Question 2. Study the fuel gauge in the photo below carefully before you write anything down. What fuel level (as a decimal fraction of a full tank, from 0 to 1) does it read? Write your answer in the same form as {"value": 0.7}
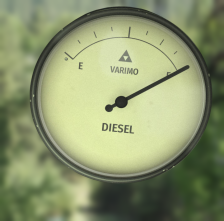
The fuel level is {"value": 1}
